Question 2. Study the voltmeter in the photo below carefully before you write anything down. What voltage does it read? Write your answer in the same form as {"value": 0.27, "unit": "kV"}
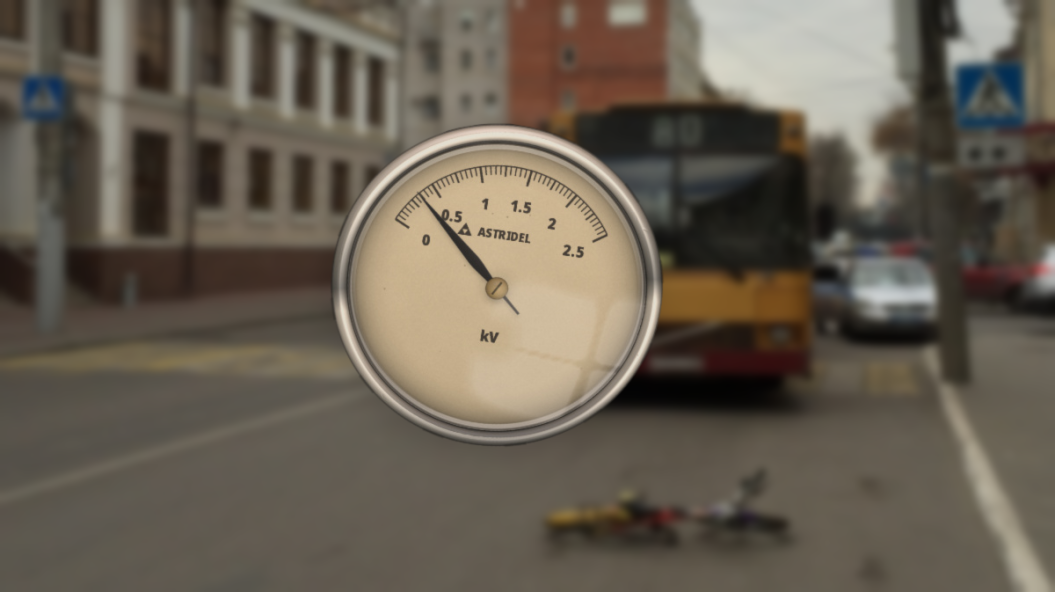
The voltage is {"value": 0.35, "unit": "kV"}
